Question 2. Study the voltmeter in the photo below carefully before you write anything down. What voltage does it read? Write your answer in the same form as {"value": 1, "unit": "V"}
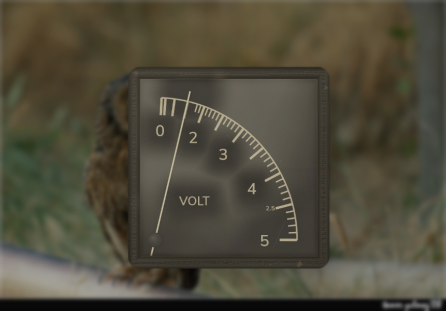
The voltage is {"value": 1.5, "unit": "V"}
